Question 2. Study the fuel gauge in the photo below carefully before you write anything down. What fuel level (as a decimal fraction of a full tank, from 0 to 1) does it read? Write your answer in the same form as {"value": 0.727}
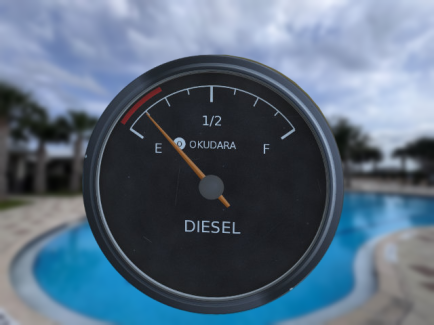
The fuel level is {"value": 0.125}
